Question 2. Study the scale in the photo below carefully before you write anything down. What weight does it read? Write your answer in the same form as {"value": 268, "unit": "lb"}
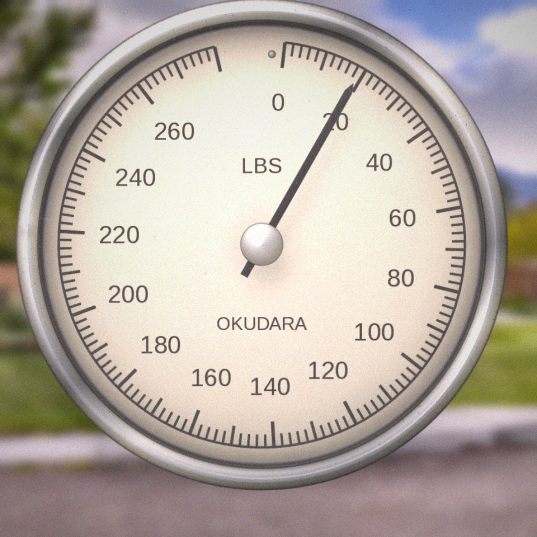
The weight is {"value": 19, "unit": "lb"}
